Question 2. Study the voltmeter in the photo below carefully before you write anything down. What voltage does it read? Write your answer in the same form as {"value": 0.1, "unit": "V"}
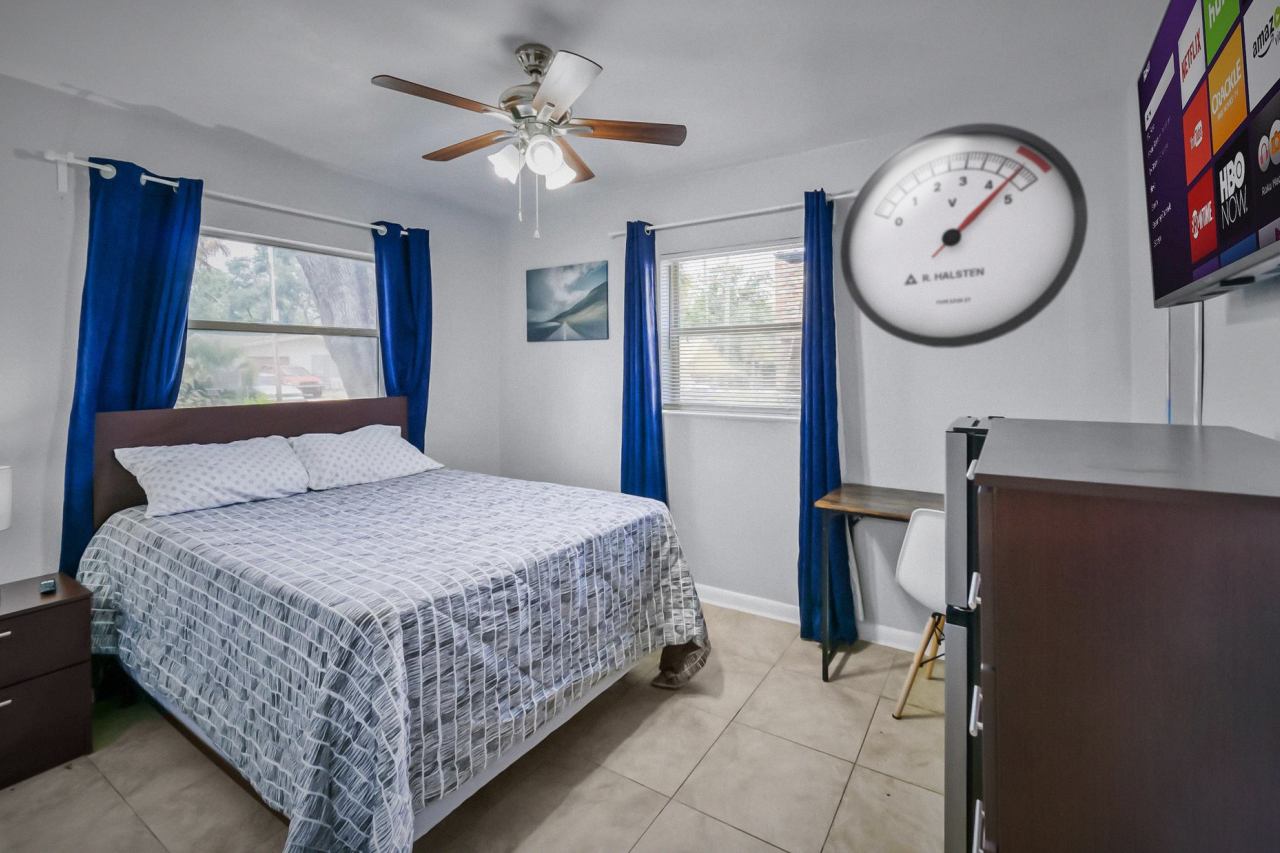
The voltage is {"value": 4.5, "unit": "V"}
